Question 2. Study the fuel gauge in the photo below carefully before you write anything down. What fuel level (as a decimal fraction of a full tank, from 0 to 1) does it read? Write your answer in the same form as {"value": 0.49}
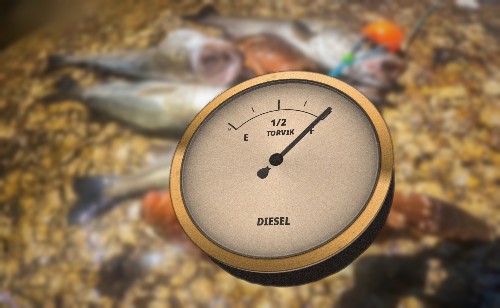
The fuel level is {"value": 1}
